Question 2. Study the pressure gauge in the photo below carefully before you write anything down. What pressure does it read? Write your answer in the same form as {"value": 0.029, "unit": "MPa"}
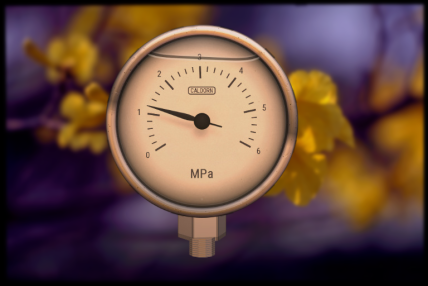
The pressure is {"value": 1.2, "unit": "MPa"}
